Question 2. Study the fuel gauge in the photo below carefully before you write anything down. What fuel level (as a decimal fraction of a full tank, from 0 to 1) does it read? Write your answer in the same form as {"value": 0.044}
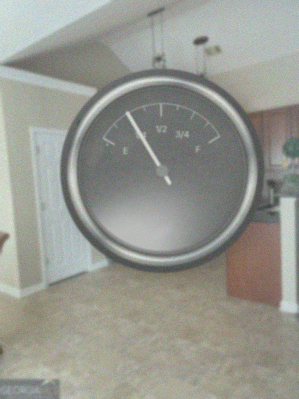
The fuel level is {"value": 0.25}
